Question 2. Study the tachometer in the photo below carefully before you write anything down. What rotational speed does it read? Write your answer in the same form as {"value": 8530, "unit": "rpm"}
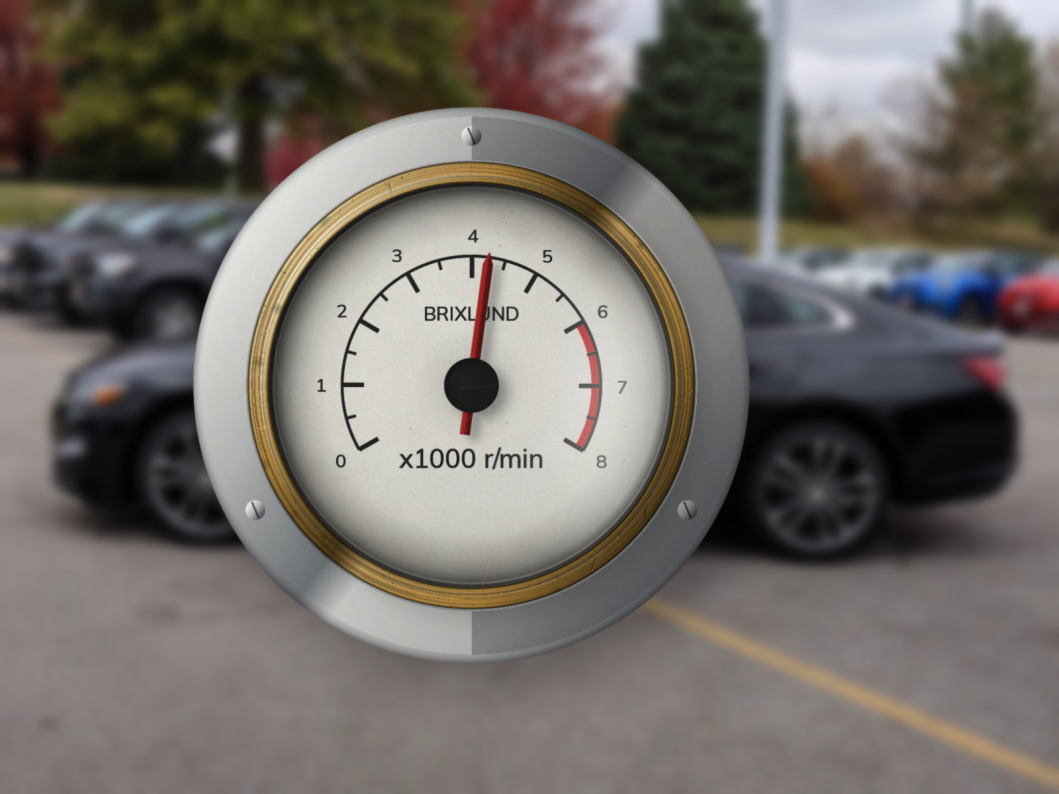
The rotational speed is {"value": 4250, "unit": "rpm"}
